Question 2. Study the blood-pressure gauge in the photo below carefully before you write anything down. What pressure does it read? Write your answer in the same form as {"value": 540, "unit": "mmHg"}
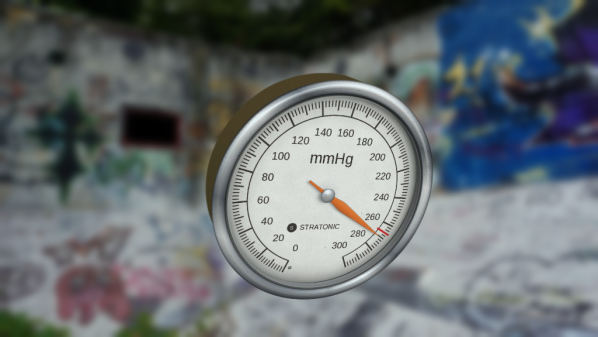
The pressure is {"value": 270, "unit": "mmHg"}
